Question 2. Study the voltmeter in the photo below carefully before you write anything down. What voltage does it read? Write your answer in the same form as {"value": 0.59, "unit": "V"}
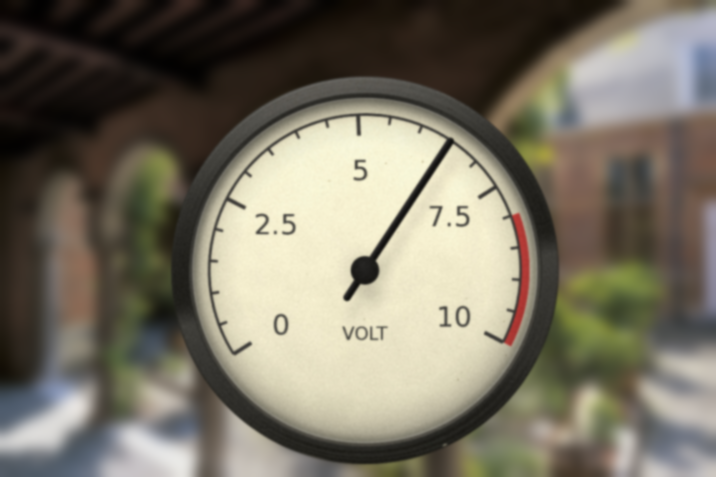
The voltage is {"value": 6.5, "unit": "V"}
